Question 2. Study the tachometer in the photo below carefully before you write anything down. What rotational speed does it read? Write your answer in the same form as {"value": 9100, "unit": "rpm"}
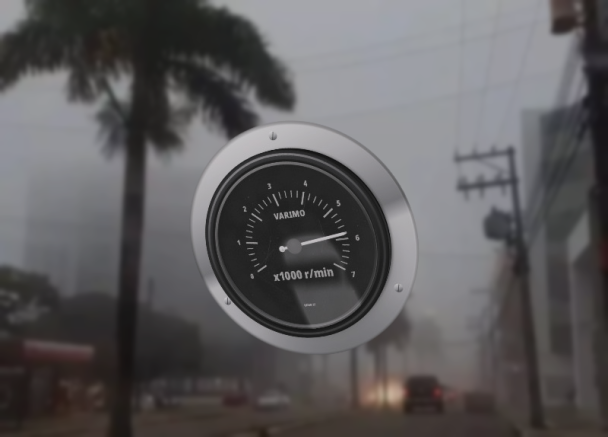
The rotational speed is {"value": 5800, "unit": "rpm"}
